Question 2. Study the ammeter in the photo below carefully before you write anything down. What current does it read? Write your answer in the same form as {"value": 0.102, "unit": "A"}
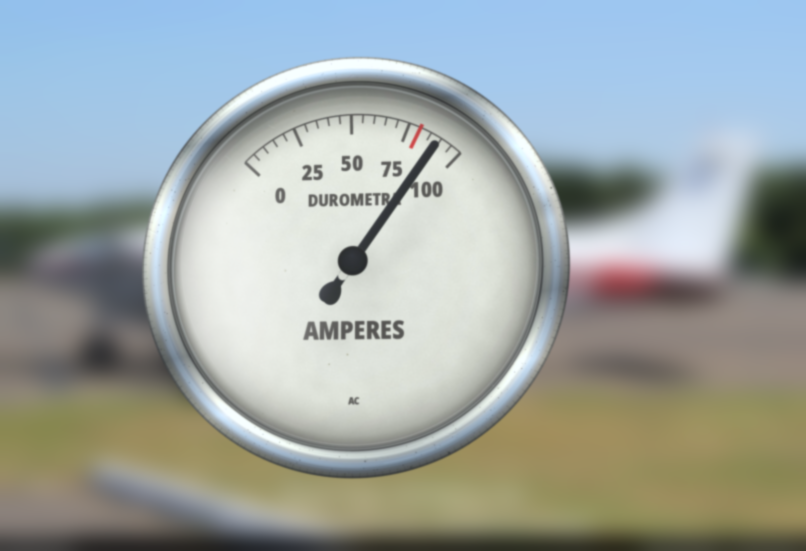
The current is {"value": 90, "unit": "A"}
